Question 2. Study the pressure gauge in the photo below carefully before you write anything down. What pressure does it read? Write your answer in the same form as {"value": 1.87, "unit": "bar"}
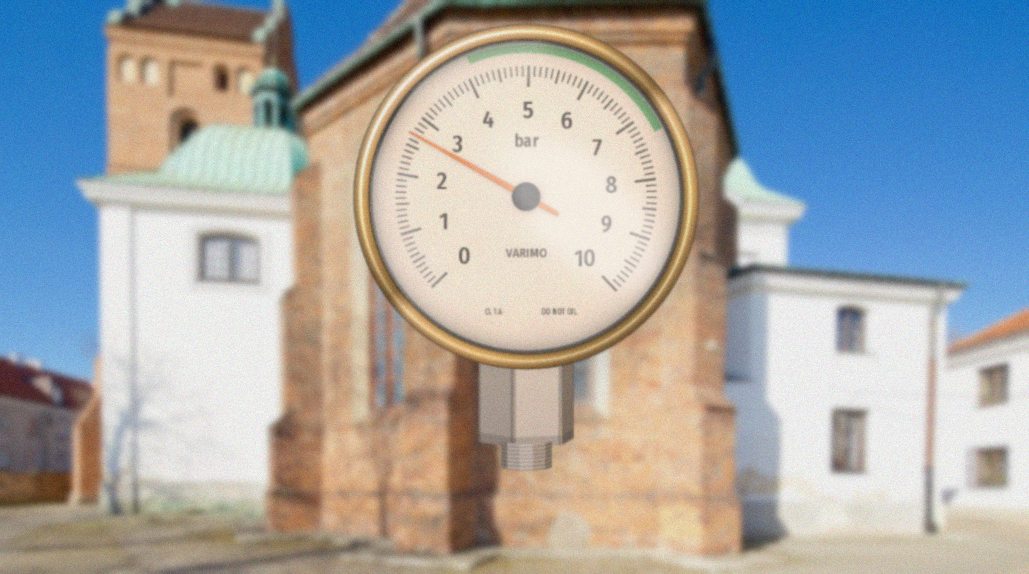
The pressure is {"value": 2.7, "unit": "bar"}
